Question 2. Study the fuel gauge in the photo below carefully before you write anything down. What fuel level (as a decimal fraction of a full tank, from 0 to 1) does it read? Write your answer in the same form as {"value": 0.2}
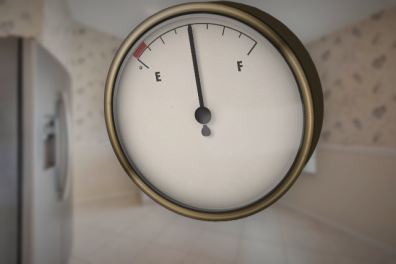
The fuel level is {"value": 0.5}
